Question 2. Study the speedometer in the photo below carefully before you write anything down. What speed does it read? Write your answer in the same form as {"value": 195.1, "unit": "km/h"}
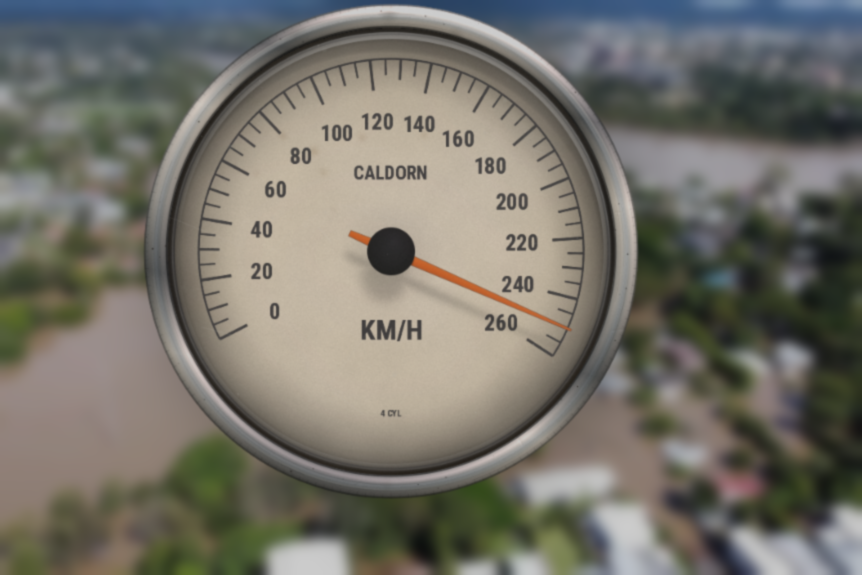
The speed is {"value": 250, "unit": "km/h"}
